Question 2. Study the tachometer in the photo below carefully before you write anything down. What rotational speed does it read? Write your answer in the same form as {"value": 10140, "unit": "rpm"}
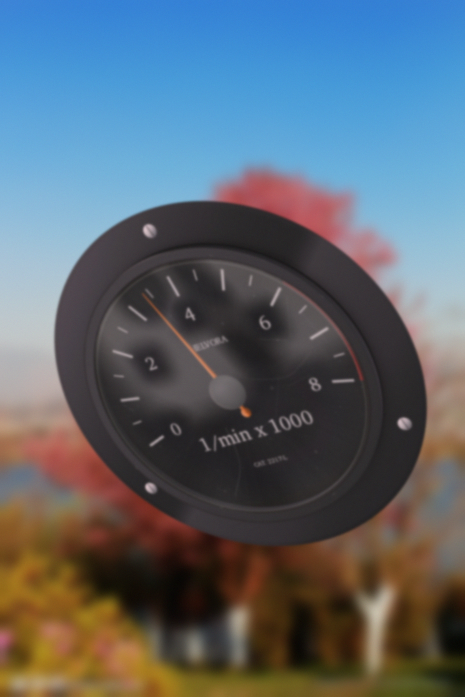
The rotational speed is {"value": 3500, "unit": "rpm"}
